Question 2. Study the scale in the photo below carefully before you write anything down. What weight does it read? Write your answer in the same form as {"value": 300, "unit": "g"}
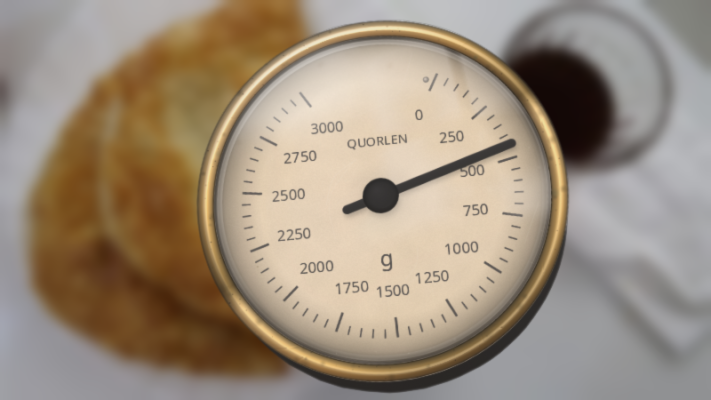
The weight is {"value": 450, "unit": "g"}
